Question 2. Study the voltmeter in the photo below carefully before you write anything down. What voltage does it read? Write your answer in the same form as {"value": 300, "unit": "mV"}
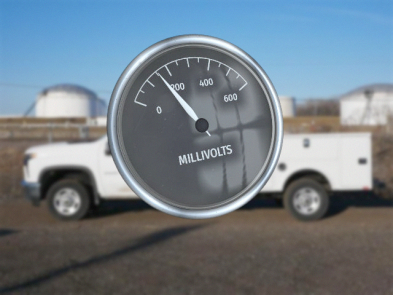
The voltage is {"value": 150, "unit": "mV"}
